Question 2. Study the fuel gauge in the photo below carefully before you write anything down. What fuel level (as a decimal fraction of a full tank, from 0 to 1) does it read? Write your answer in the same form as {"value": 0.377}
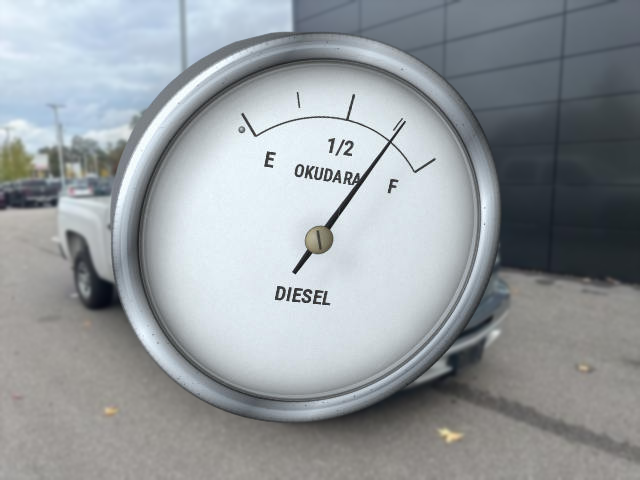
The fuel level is {"value": 0.75}
